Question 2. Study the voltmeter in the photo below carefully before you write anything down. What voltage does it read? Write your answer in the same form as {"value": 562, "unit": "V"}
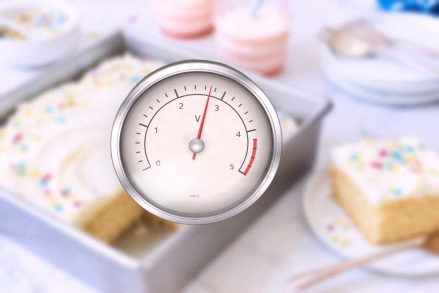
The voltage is {"value": 2.7, "unit": "V"}
